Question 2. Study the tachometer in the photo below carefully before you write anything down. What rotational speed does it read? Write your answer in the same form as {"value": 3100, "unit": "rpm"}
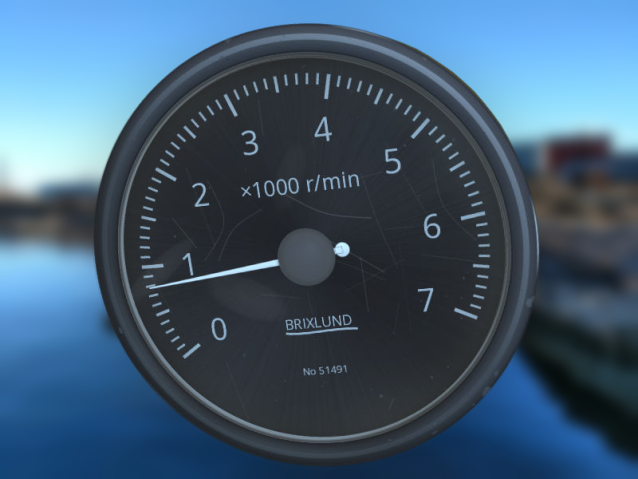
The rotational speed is {"value": 800, "unit": "rpm"}
